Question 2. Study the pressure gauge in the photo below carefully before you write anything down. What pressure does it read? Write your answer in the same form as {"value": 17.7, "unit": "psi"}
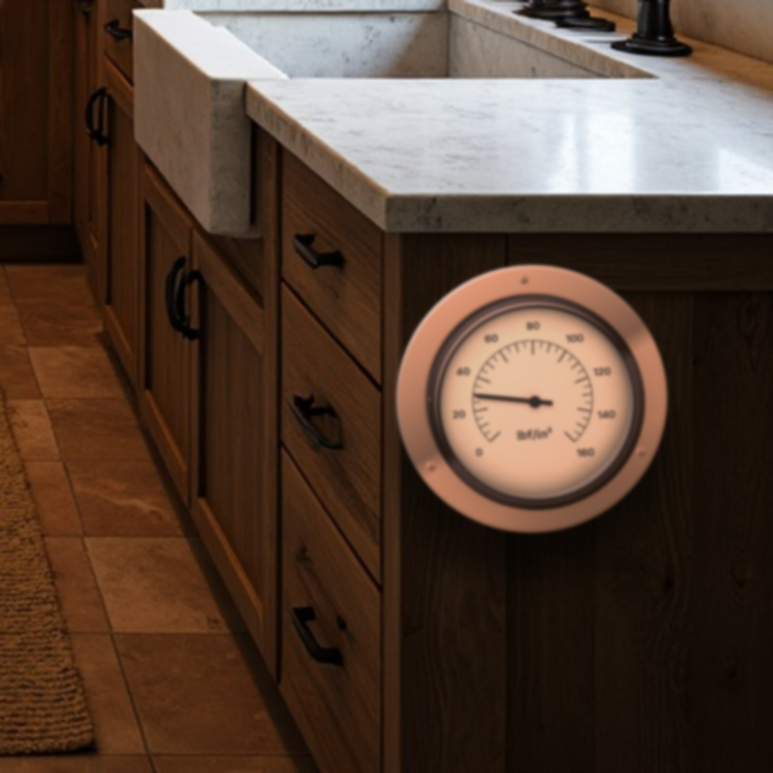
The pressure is {"value": 30, "unit": "psi"}
